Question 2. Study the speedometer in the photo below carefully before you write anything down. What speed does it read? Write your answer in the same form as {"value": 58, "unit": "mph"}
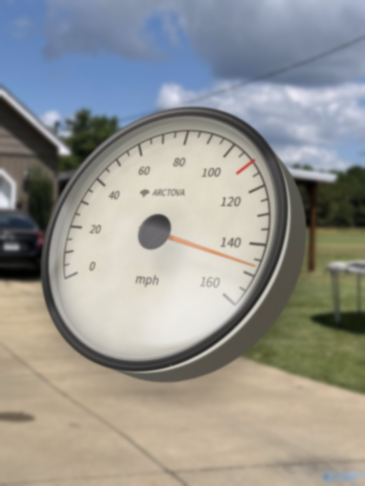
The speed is {"value": 147.5, "unit": "mph"}
